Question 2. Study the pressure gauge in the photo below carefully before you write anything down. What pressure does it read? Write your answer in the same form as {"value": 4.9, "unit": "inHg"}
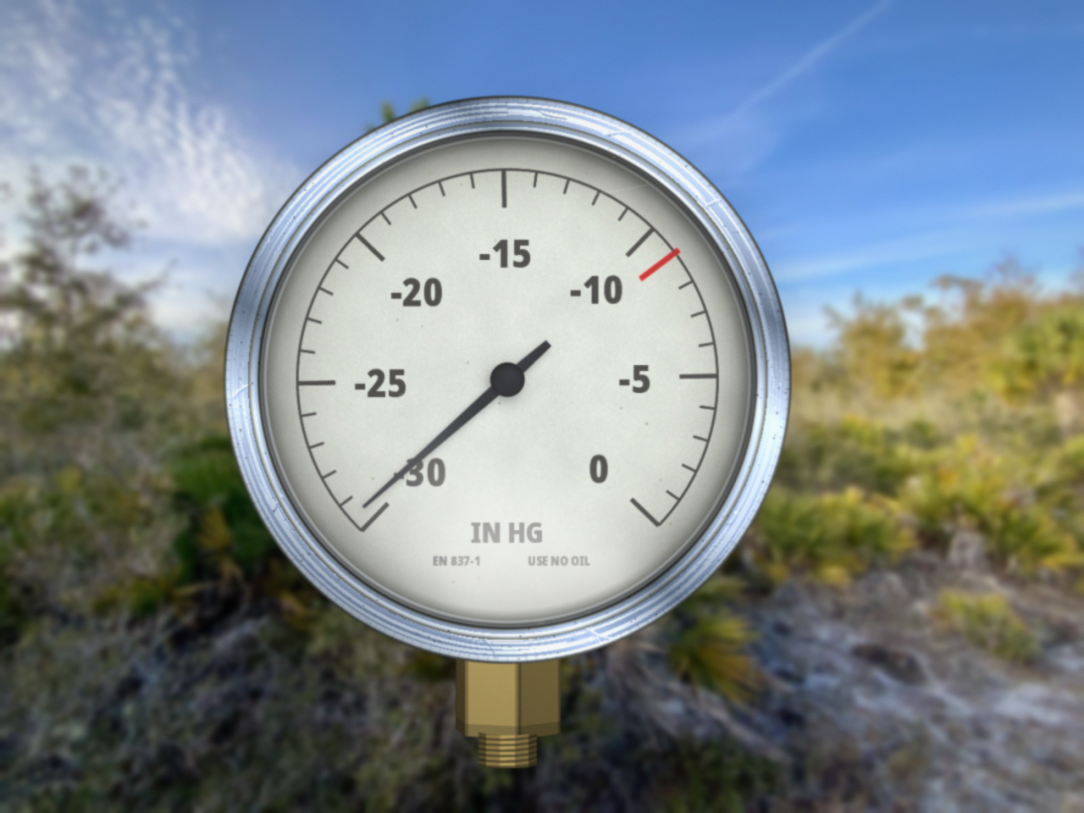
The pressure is {"value": -29.5, "unit": "inHg"}
